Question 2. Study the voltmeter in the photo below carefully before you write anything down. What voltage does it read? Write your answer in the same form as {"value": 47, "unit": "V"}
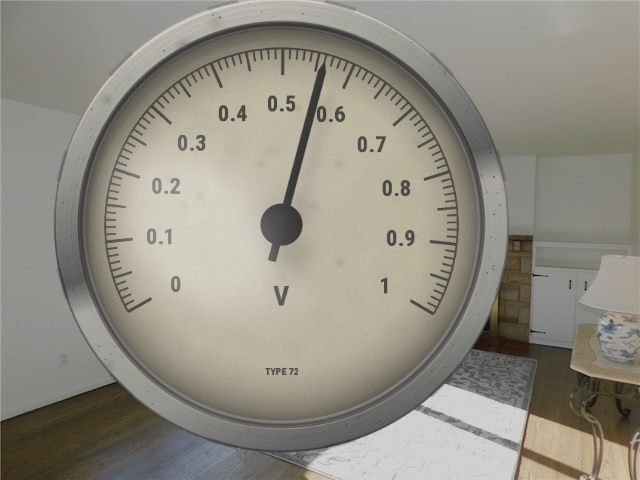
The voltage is {"value": 0.56, "unit": "V"}
